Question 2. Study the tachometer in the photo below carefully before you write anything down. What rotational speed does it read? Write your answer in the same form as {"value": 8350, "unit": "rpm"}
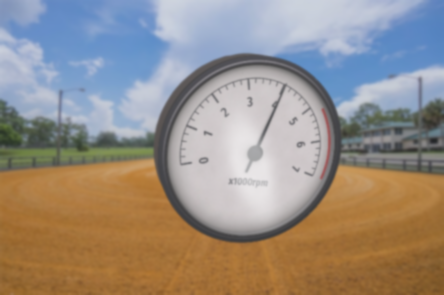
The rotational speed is {"value": 4000, "unit": "rpm"}
